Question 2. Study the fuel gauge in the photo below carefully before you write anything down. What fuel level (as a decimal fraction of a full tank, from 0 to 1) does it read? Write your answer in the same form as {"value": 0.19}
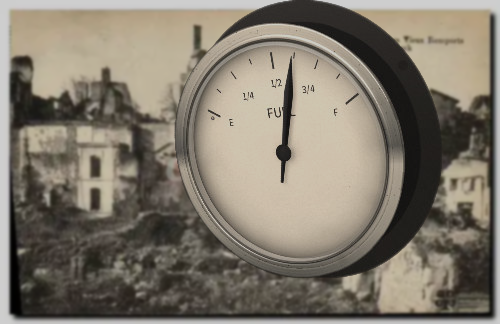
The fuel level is {"value": 0.625}
